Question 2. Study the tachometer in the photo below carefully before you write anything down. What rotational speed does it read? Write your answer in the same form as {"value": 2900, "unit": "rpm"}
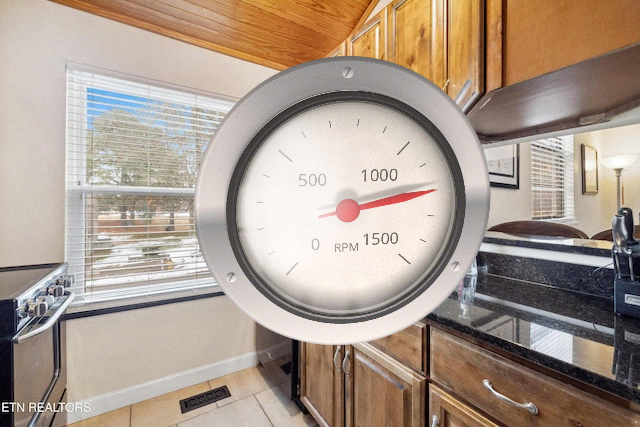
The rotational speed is {"value": 1200, "unit": "rpm"}
